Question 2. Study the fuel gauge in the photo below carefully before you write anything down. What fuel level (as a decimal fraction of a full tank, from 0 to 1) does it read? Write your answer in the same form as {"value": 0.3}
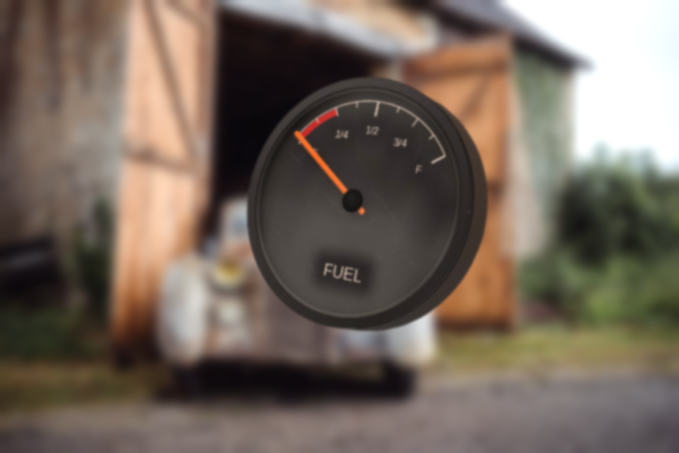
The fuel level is {"value": 0}
